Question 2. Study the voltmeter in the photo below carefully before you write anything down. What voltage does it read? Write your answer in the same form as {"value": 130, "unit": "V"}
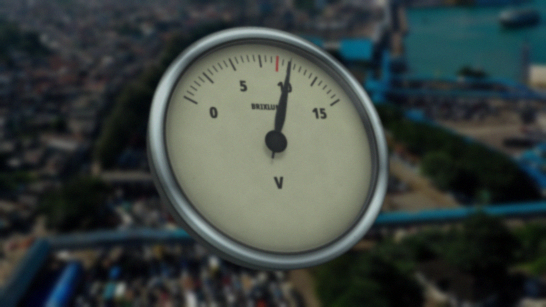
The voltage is {"value": 10, "unit": "V"}
